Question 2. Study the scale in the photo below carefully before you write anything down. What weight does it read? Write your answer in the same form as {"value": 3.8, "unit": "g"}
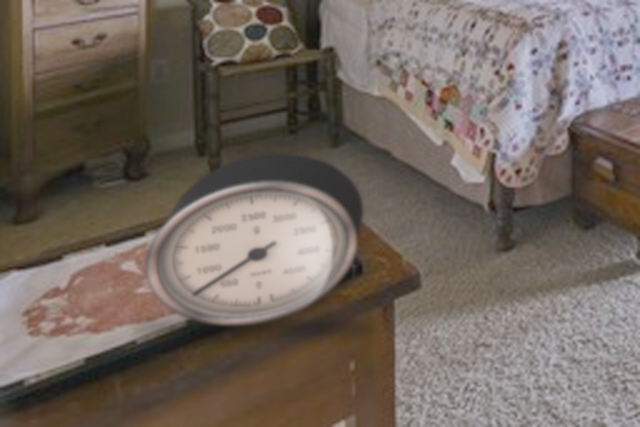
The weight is {"value": 750, "unit": "g"}
